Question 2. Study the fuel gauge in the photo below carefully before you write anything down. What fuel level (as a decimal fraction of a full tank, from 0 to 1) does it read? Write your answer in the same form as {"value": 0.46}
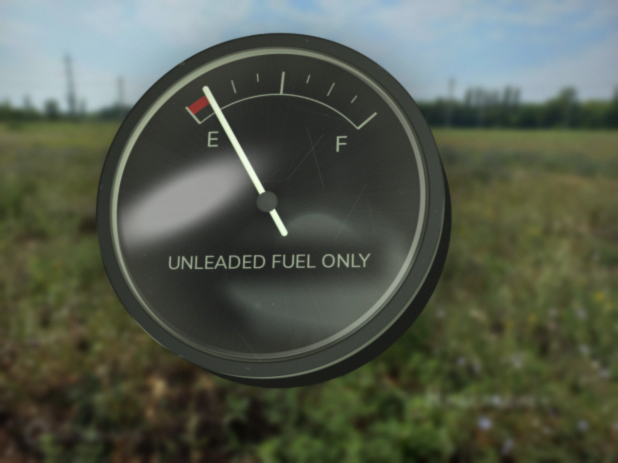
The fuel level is {"value": 0.125}
